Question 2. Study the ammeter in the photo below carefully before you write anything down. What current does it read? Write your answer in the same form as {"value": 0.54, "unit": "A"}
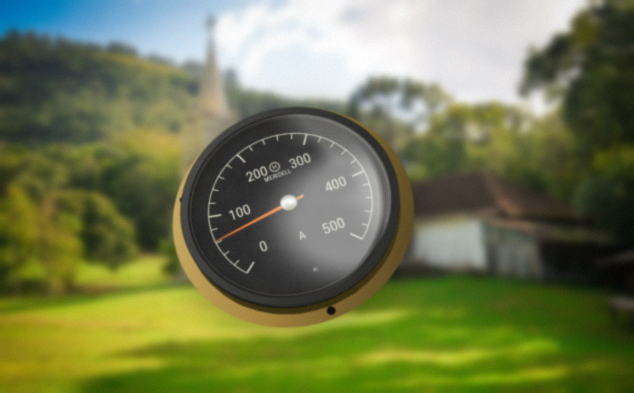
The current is {"value": 60, "unit": "A"}
